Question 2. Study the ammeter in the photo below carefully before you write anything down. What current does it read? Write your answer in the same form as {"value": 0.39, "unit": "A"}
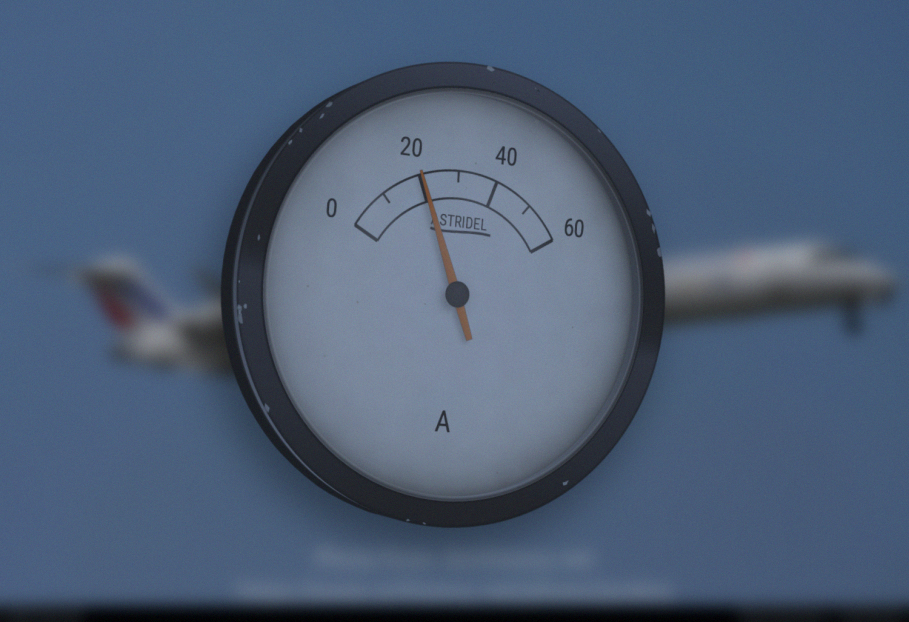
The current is {"value": 20, "unit": "A"}
